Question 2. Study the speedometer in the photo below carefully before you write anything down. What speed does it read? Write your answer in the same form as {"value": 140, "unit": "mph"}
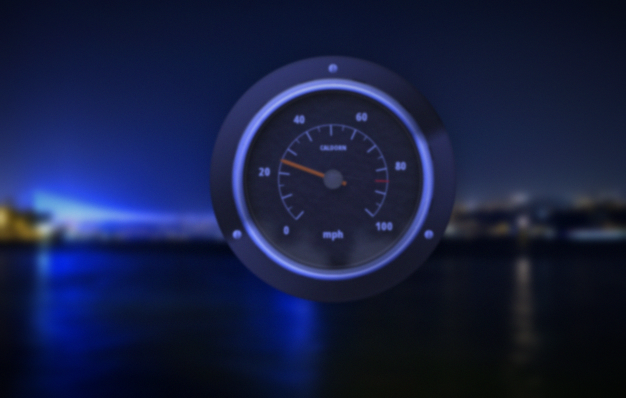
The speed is {"value": 25, "unit": "mph"}
